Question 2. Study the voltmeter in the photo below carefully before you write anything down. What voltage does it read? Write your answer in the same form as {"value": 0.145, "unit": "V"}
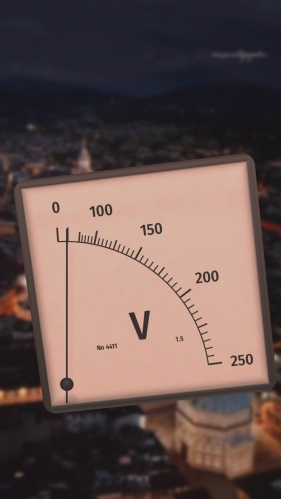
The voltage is {"value": 50, "unit": "V"}
